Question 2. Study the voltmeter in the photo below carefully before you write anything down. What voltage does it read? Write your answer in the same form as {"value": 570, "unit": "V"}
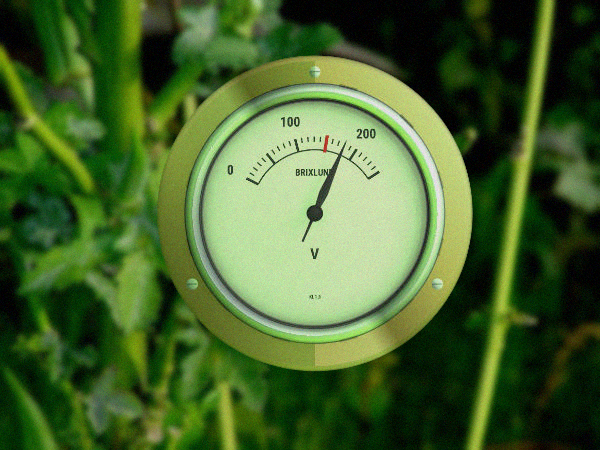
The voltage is {"value": 180, "unit": "V"}
